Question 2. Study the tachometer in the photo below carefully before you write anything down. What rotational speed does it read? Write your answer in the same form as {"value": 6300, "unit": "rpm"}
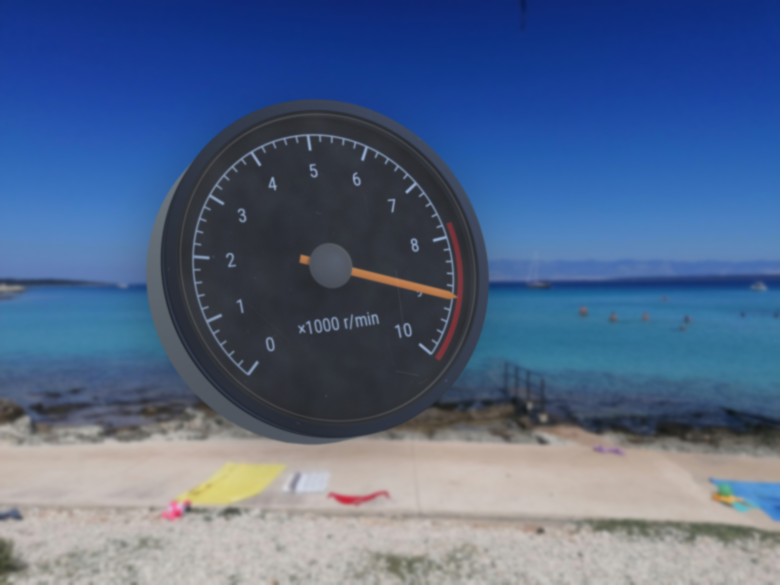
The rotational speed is {"value": 9000, "unit": "rpm"}
